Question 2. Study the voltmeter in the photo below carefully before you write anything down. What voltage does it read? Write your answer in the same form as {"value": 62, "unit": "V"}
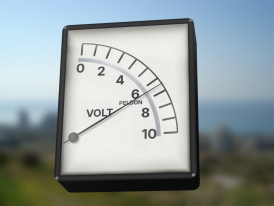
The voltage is {"value": 6.5, "unit": "V"}
